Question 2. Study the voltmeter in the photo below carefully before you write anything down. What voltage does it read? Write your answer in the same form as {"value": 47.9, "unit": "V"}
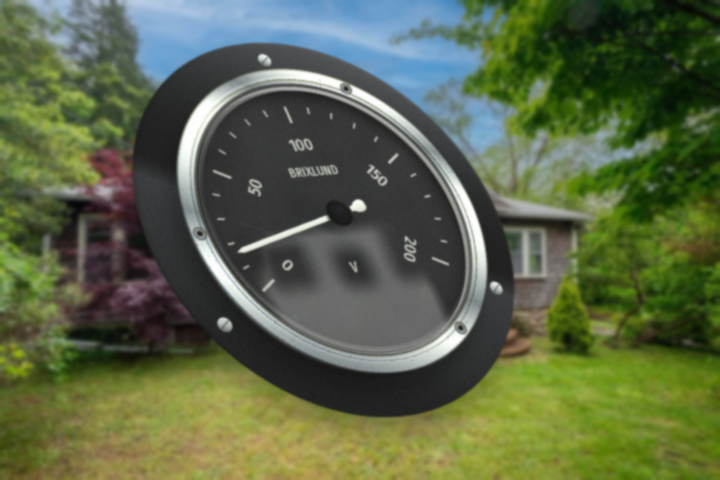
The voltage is {"value": 15, "unit": "V"}
